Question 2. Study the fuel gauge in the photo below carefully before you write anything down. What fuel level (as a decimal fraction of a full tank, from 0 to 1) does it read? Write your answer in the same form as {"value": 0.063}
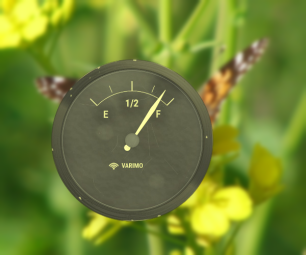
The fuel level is {"value": 0.875}
